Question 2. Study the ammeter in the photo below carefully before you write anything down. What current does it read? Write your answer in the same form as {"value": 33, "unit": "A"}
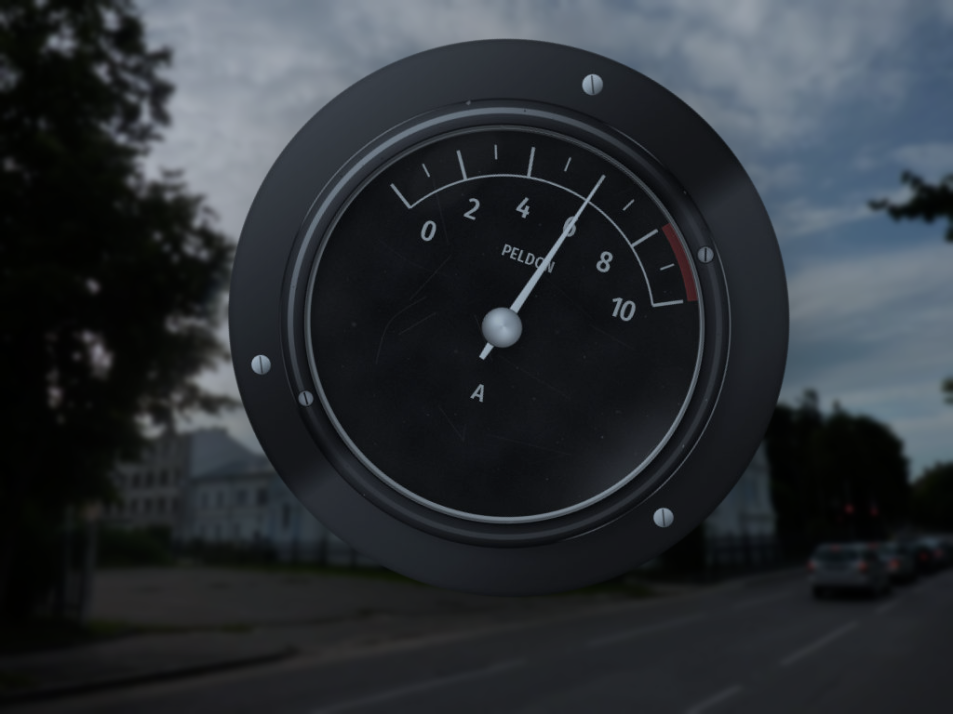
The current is {"value": 6, "unit": "A"}
